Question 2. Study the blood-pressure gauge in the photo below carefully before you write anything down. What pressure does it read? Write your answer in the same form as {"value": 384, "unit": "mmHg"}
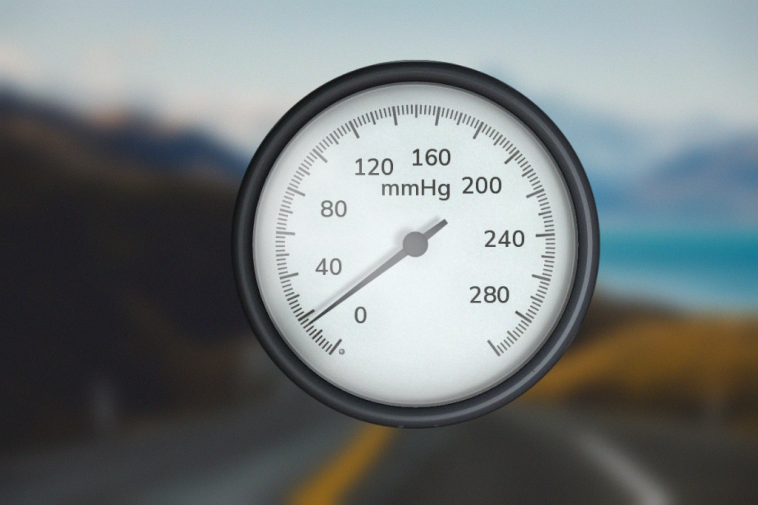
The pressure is {"value": 16, "unit": "mmHg"}
